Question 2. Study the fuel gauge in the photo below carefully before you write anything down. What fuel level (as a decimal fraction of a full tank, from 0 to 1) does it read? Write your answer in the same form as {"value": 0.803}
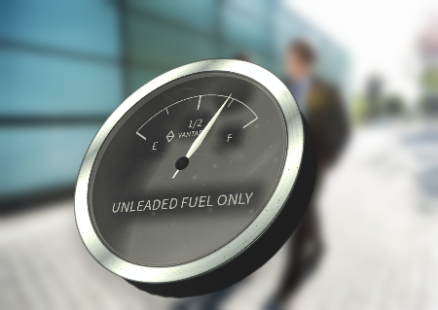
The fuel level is {"value": 0.75}
